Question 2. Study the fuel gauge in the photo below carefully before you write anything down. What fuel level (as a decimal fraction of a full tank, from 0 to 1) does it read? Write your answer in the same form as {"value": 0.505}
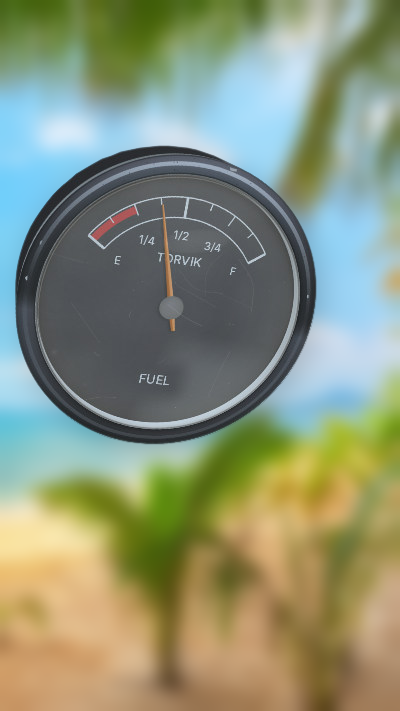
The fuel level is {"value": 0.375}
